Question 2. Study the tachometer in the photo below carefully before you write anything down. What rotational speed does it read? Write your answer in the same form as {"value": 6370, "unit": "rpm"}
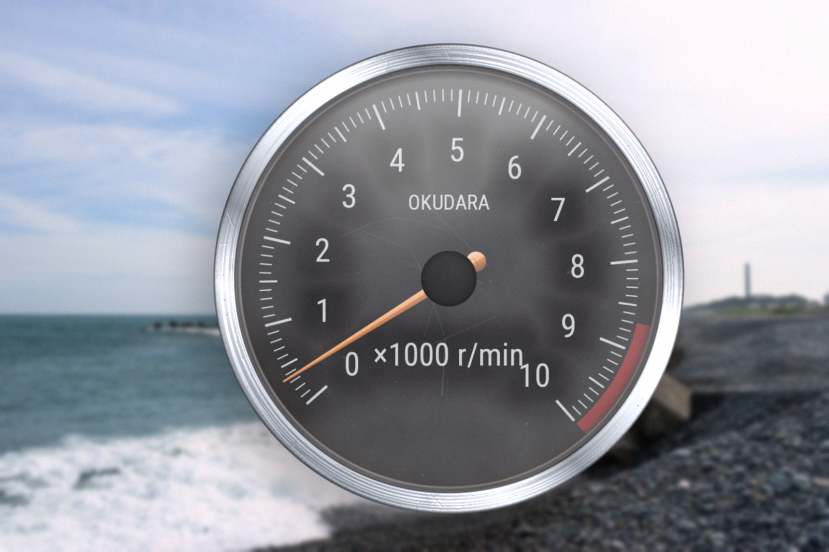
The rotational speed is {"value": 350, "unit": "rpm"}
